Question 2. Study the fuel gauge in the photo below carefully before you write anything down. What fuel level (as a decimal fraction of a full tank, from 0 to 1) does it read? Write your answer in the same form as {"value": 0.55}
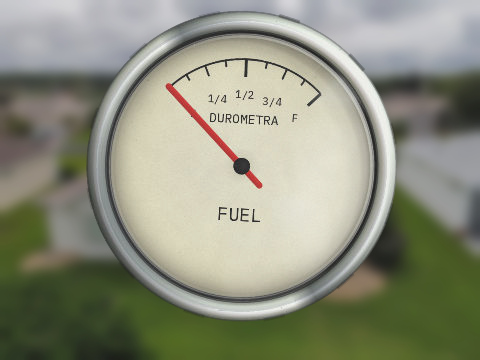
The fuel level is {"value": 0}
